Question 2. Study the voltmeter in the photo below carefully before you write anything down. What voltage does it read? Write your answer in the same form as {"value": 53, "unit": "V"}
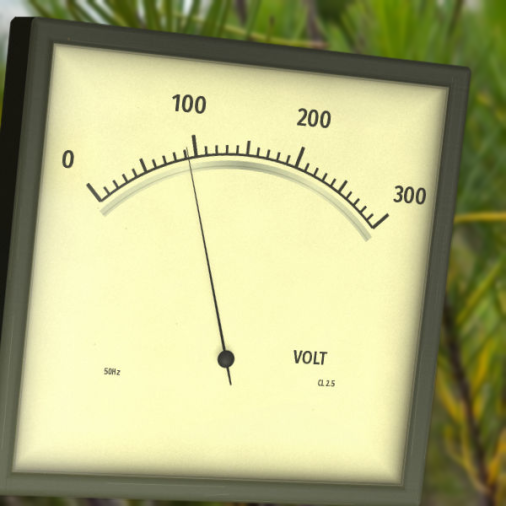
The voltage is {"value": 90, "unit": "V"}
